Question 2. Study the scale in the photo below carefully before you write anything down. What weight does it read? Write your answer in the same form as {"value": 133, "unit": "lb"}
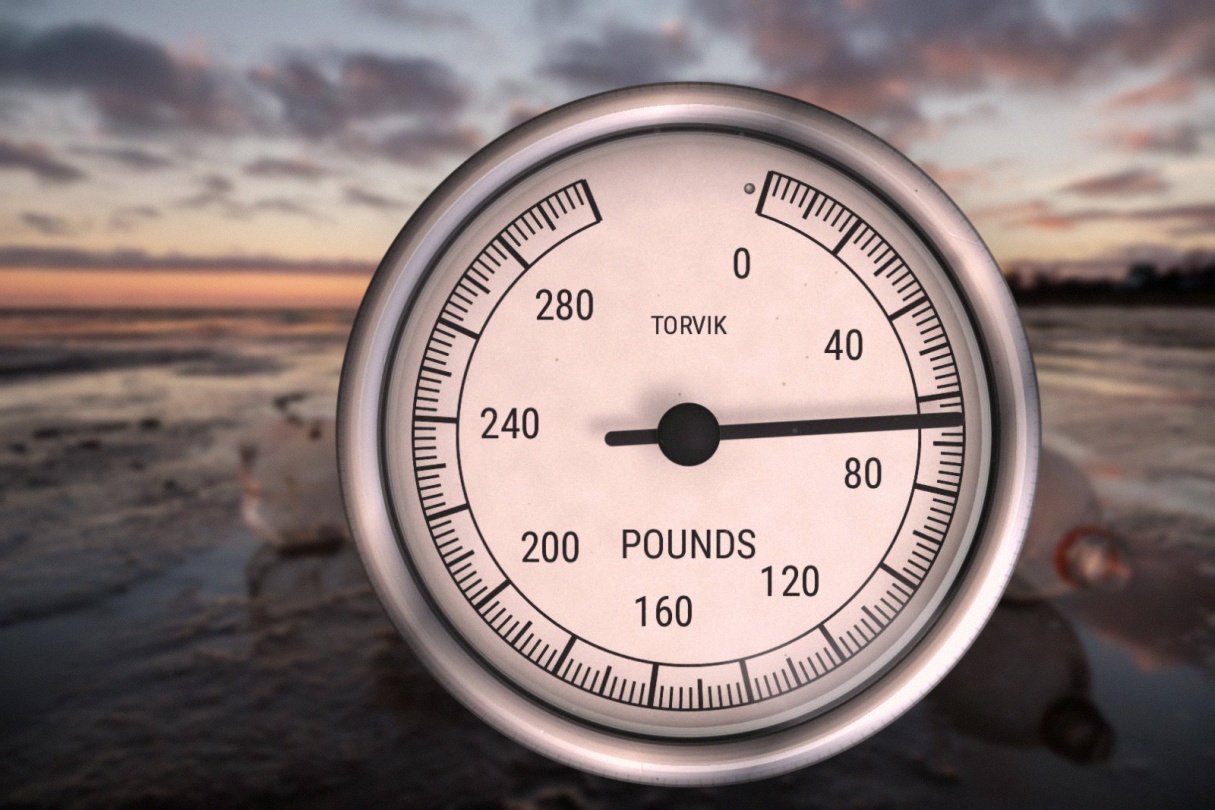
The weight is {"value": 65, "unit": "lb"}
